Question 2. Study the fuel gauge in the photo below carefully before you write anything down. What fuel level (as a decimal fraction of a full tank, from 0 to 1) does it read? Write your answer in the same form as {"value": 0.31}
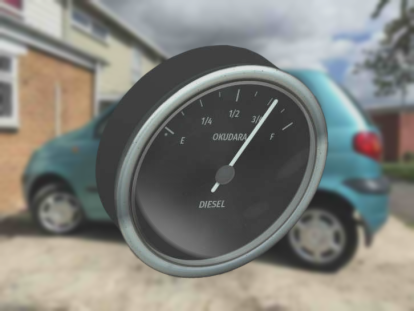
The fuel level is {"value": 0.75}
